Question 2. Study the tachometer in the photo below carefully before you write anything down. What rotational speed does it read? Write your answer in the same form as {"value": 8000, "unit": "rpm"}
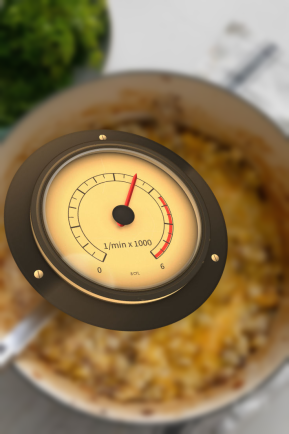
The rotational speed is {"value": 3500, "unit": "rpm"}
